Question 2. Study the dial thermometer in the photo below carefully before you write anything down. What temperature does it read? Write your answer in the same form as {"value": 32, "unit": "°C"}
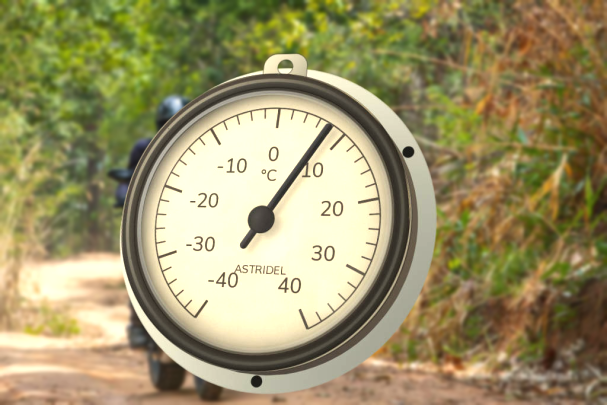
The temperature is {"value": 8, "unit": "°C"}
